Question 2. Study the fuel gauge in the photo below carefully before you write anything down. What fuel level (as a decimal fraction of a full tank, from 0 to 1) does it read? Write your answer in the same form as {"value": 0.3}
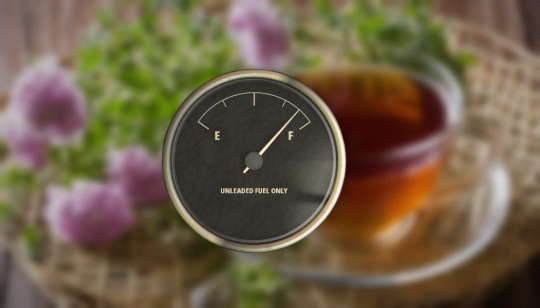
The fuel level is {"value": 0.875}
